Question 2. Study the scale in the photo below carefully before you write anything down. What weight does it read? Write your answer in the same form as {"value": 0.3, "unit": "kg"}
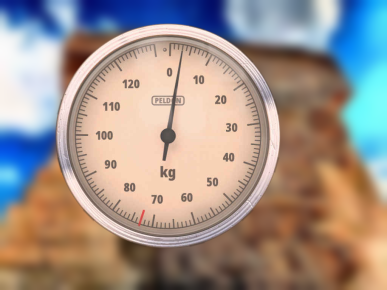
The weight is {"value": 3, "unit": "kg"}
